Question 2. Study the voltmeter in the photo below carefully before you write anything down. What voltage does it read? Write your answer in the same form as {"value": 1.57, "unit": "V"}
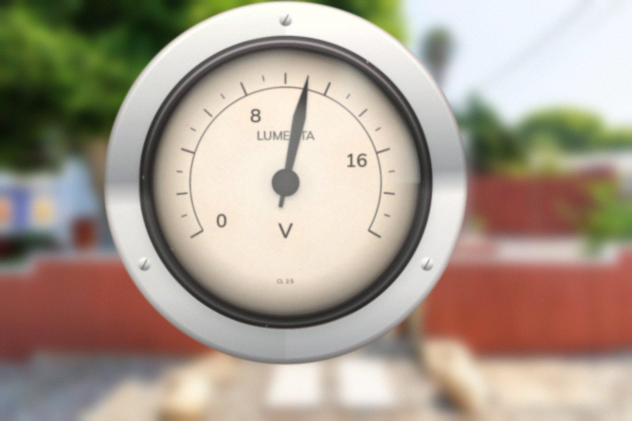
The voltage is {"value": 11, "unit": "V"}
